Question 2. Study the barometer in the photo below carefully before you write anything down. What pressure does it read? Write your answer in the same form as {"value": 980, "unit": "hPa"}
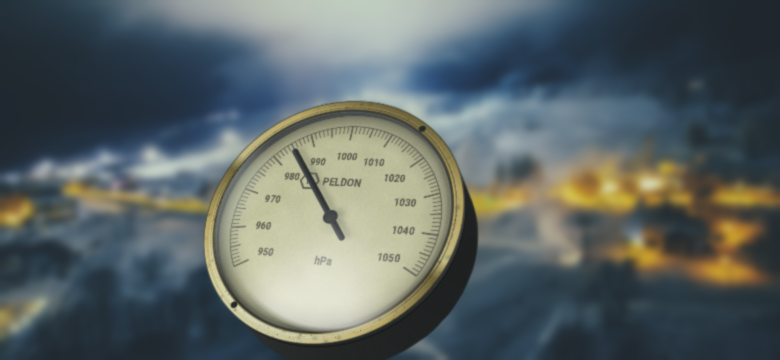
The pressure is {"value": 985, "unit": "hPa"}
